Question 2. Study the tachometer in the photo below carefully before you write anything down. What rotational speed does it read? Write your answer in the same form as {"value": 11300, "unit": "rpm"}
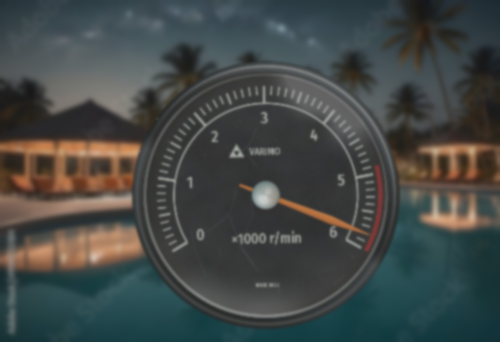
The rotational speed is {"value": 5800, "unit": "rpm"}
